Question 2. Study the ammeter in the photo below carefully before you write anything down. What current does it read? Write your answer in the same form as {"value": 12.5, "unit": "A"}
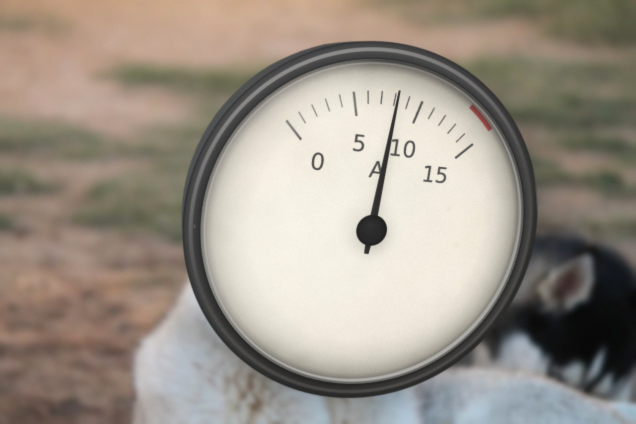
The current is {"value": 8, "unit": "A"}
